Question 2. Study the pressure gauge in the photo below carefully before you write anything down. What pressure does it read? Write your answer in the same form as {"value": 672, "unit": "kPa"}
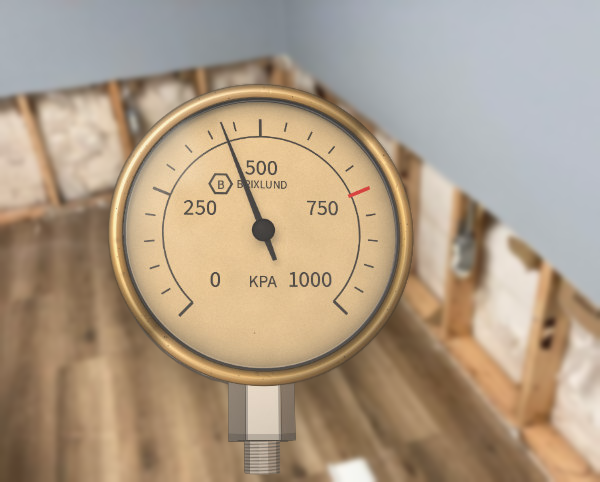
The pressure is {"value": 425, "unit": "kPa"}
